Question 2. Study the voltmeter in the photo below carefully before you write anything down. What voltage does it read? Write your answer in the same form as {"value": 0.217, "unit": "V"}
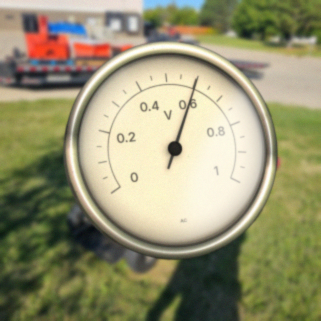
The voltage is {"value": 0.6, "unit": "V"}
